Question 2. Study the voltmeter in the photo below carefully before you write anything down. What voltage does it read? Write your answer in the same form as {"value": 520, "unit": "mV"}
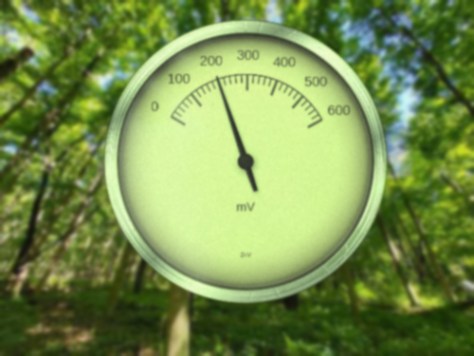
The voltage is {"value": 200, "unit": "mV"}
